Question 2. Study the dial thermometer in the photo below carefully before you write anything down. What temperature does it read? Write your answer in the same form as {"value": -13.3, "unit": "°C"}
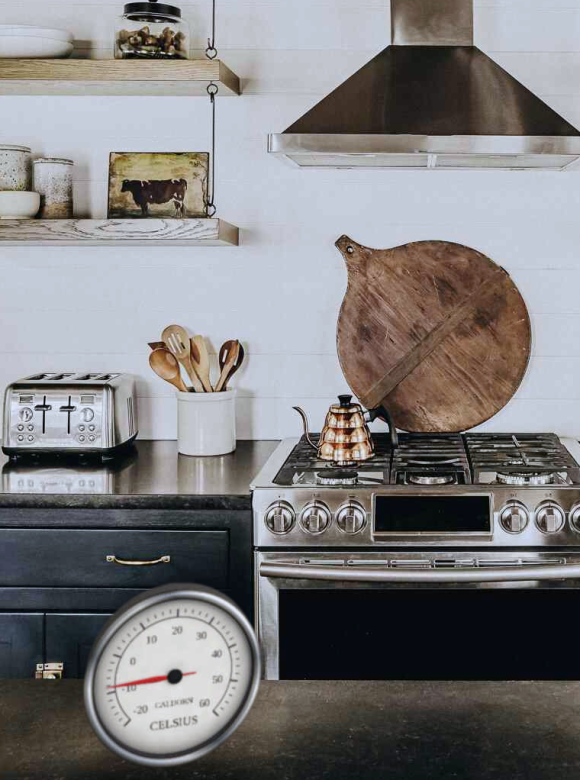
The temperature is {"value": -8, "unit": "°C"}
